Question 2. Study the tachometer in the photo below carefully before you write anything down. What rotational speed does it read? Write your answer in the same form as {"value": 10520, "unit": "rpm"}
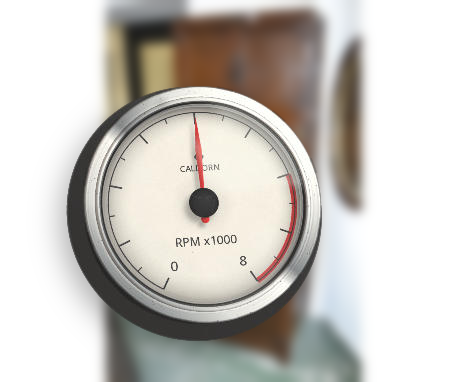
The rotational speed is {"value": 4000, "unit": "rpm"}
